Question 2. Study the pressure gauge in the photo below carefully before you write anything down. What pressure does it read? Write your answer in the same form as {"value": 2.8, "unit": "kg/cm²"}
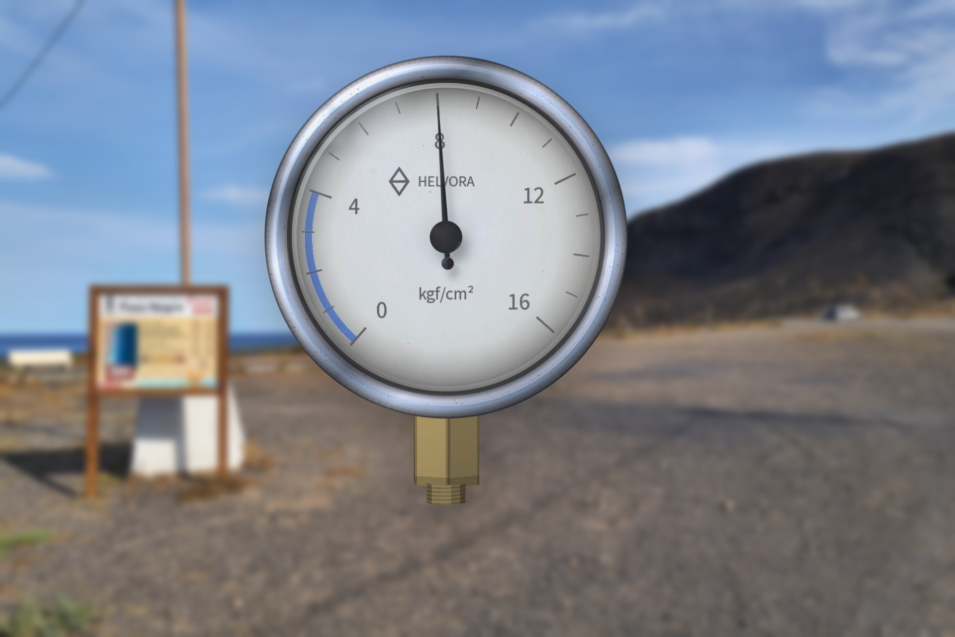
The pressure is {"value": 8, "unit": "kg/cm²"}
